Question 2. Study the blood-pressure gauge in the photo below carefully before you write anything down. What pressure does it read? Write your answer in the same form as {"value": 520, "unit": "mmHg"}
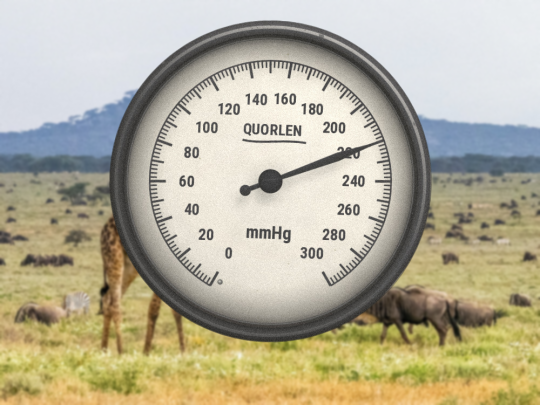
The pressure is {"value": 220, "unit": "mmHg"}
